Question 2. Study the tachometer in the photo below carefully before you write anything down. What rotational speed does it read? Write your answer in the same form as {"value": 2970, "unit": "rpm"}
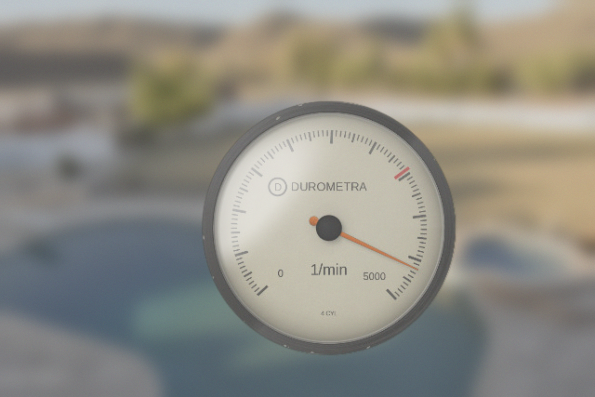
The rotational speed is {"value": 4600, "unit": "rpm"}
